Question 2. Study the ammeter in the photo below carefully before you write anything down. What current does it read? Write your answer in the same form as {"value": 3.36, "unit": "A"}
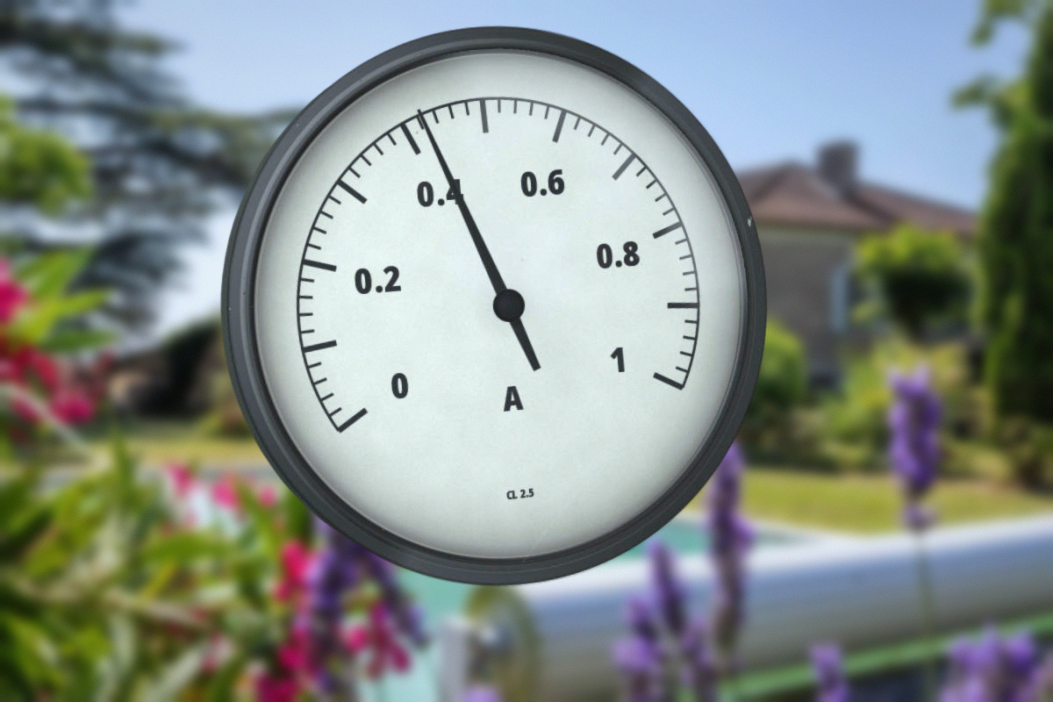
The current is {"value": 0.42, "unit": "A"}
